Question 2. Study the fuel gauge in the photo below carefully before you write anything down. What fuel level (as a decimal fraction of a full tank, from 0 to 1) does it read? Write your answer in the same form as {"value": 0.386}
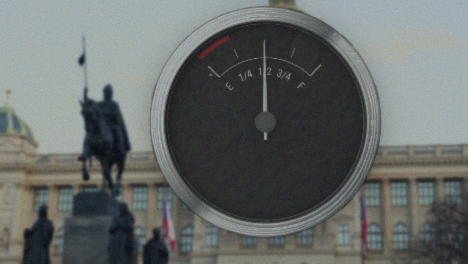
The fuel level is {"value": 0.5}
